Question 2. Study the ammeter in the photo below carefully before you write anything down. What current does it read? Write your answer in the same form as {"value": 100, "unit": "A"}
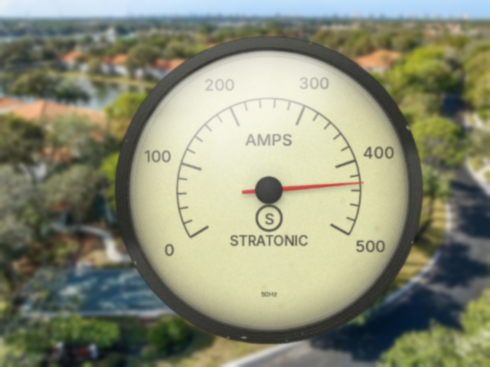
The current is {"value": 430, "unit": "A"}
